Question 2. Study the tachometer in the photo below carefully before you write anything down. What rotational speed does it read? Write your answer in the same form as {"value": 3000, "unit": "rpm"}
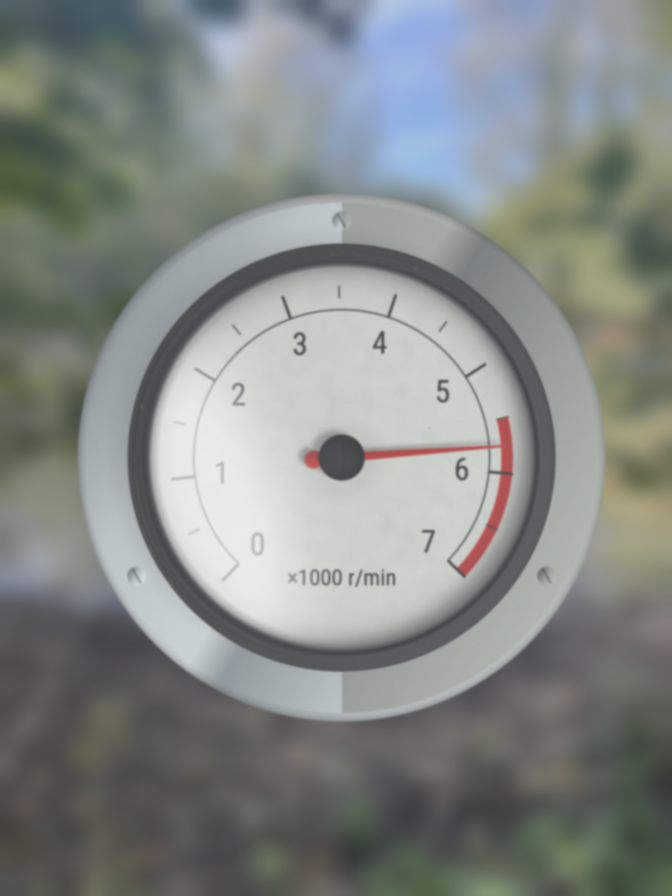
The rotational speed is {"value": 5750, "unit": "rpm"}
